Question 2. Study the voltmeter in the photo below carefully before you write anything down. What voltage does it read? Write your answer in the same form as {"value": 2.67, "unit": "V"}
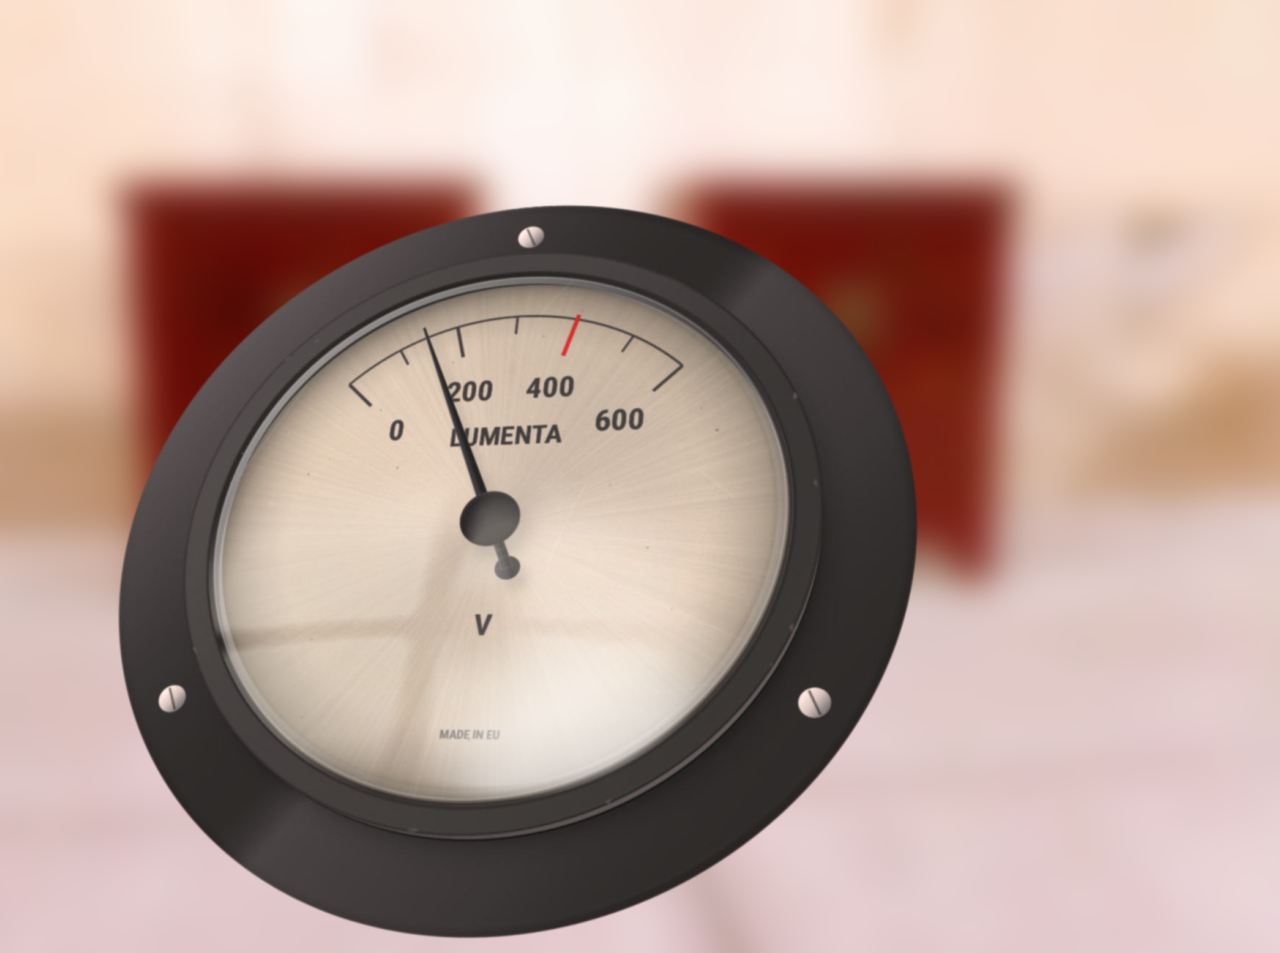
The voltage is {"value": 150, "unit": "V"}
